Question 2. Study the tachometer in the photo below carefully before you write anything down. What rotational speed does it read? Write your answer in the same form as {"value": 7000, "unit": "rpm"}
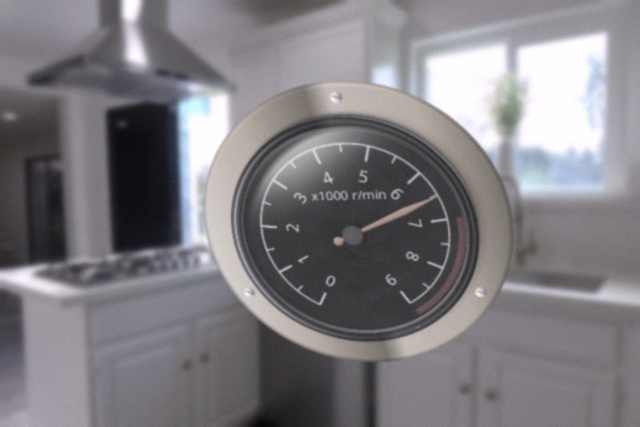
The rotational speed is {"value": 6500, "unit": "rpm"}
